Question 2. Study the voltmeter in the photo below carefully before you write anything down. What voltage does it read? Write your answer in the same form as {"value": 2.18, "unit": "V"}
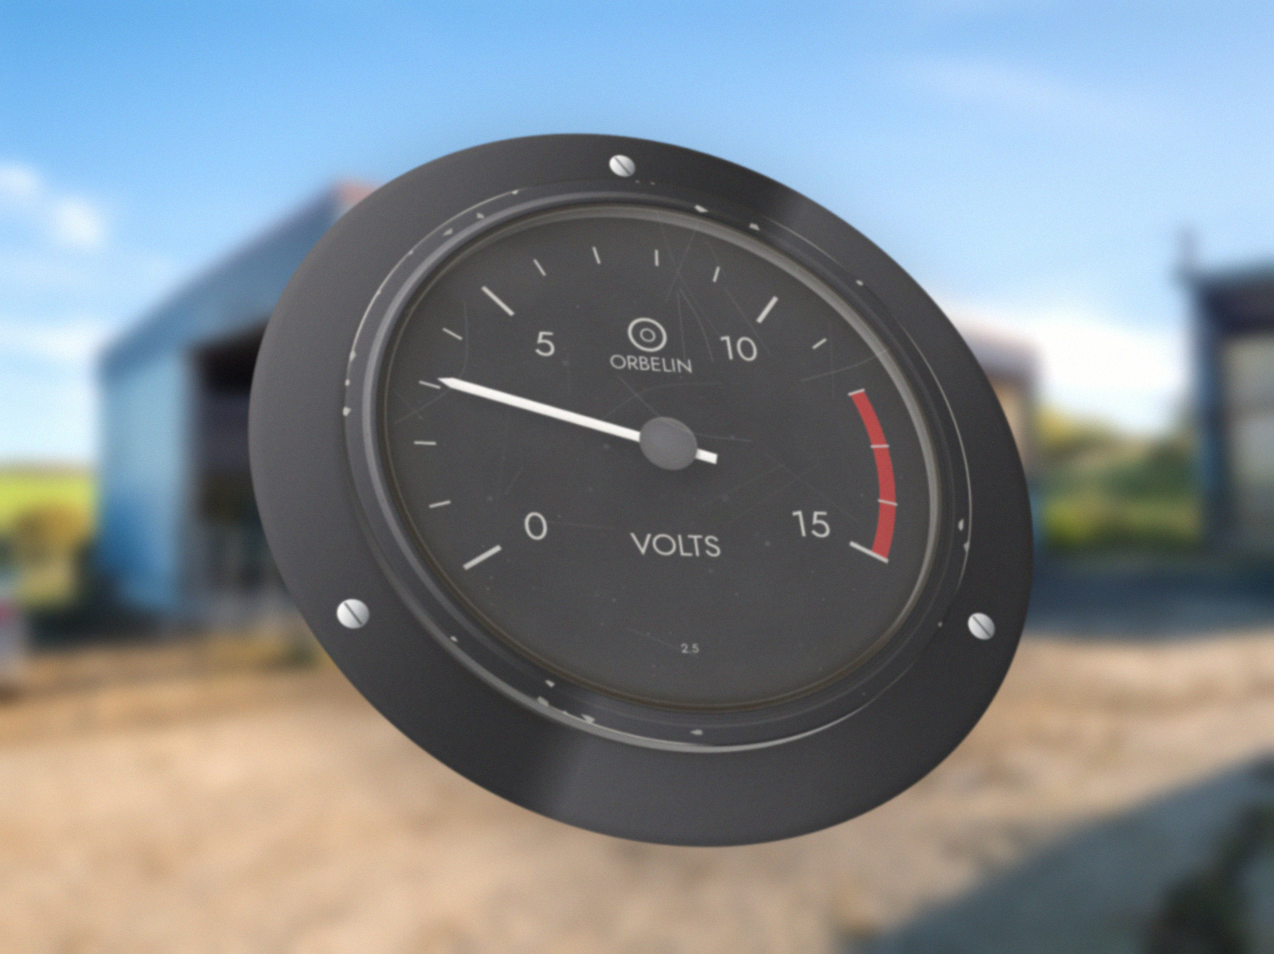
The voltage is {"value": 3, "unit": "V"}
